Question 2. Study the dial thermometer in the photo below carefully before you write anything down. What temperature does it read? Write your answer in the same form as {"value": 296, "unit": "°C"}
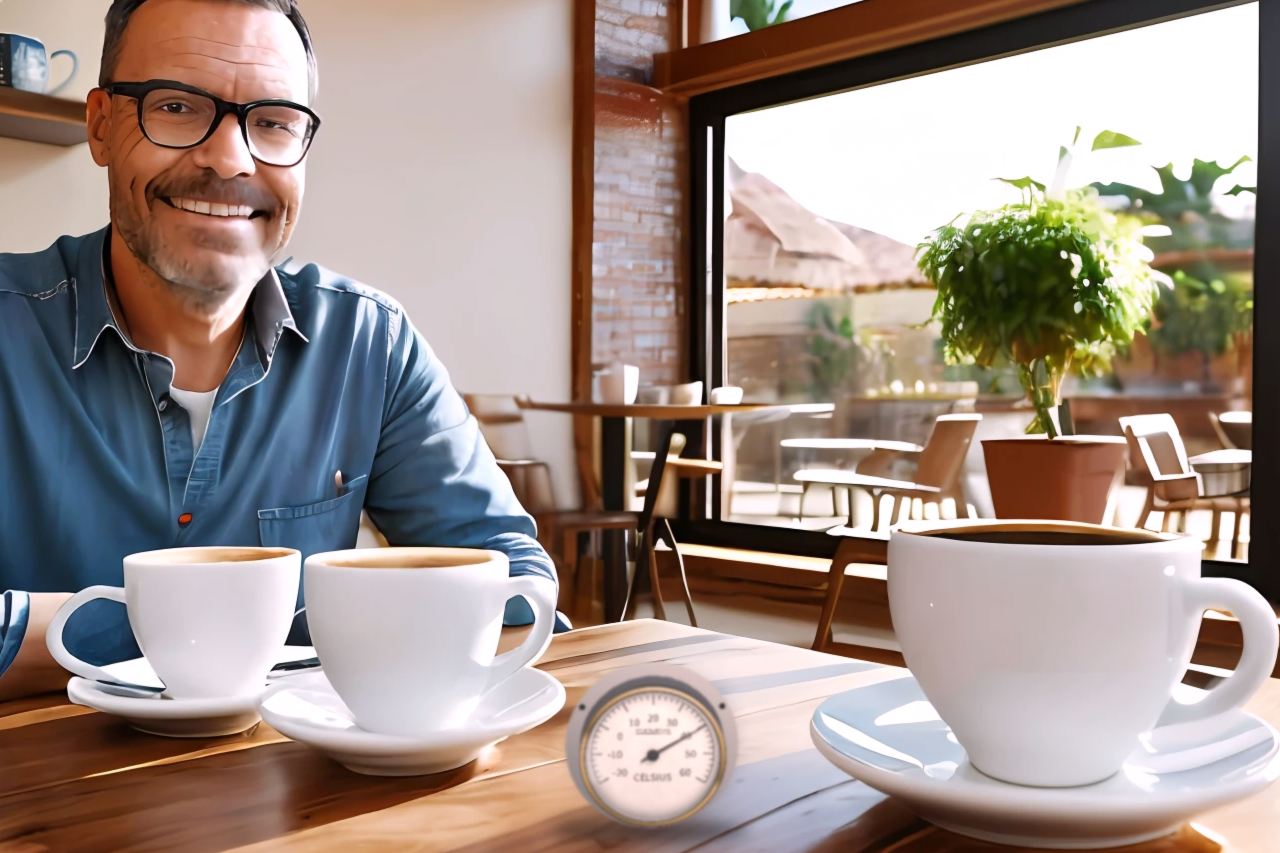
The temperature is {"value": 40, "unit": "°C"}
